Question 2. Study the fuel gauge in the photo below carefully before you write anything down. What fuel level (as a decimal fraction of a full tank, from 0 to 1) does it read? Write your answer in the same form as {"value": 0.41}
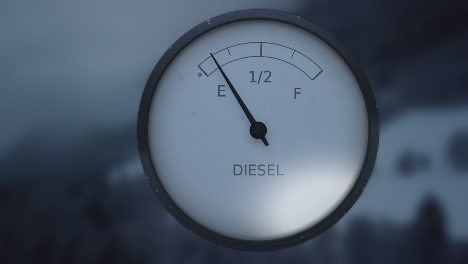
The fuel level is {"value": 0.125}
